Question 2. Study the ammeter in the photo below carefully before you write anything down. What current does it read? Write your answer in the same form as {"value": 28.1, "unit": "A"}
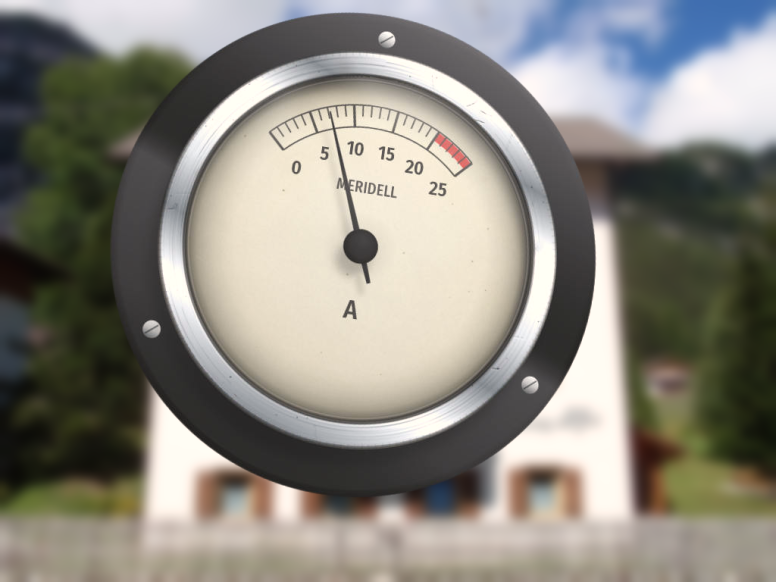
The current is {"value": 7, "unit": "A"}
